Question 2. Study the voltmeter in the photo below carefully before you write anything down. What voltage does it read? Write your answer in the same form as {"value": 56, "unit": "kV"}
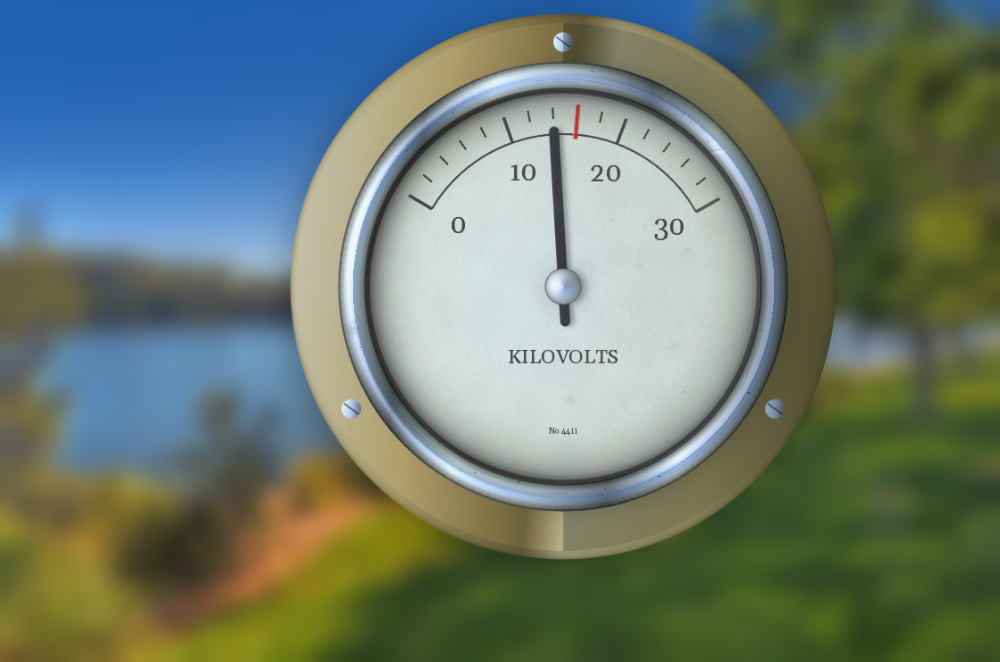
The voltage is {"value": 14, "unit": "kV"}
